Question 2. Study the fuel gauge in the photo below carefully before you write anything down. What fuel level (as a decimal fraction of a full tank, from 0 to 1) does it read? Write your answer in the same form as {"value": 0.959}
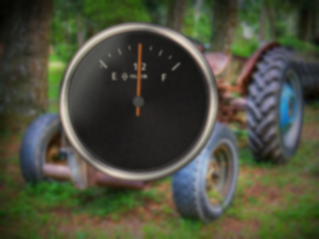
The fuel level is {"value": 0.5}
